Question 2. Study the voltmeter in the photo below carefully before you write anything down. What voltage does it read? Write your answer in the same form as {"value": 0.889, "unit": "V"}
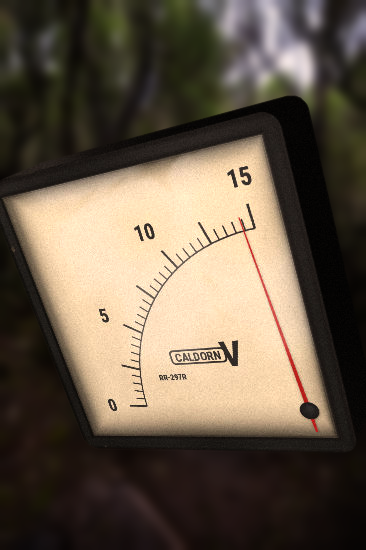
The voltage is {"value": 14.5, "unit": "V"}
